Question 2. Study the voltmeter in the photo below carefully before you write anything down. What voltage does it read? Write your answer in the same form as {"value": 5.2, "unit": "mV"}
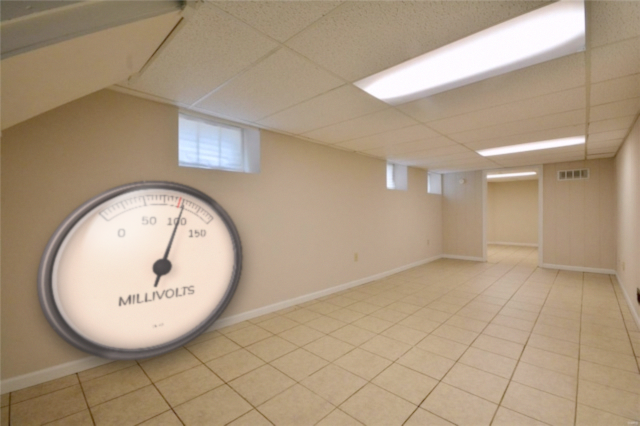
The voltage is {"value": 100, "unit": "mV"}
